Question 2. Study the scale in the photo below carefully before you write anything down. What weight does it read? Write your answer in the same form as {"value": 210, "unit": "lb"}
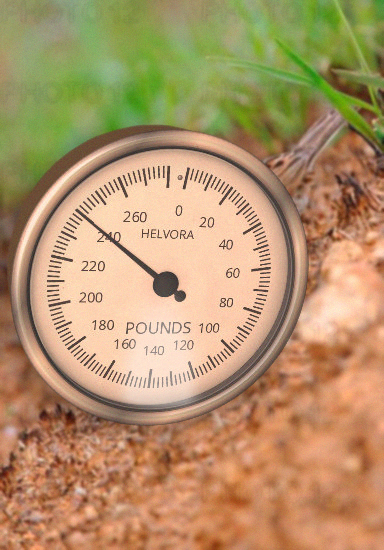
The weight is {"value": 240, "unit": "lb"}
